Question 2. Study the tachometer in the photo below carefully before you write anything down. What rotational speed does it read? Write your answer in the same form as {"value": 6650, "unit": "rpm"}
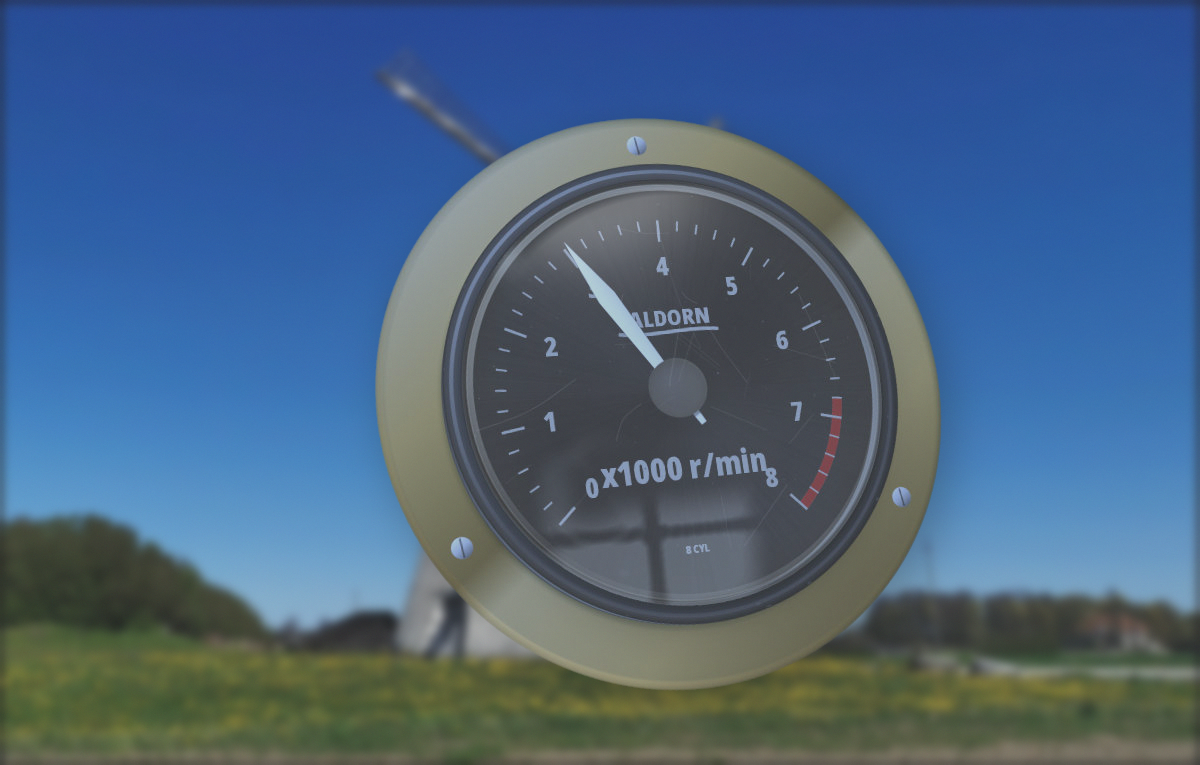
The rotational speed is {"value": 3000, "unit": "rpm"}
